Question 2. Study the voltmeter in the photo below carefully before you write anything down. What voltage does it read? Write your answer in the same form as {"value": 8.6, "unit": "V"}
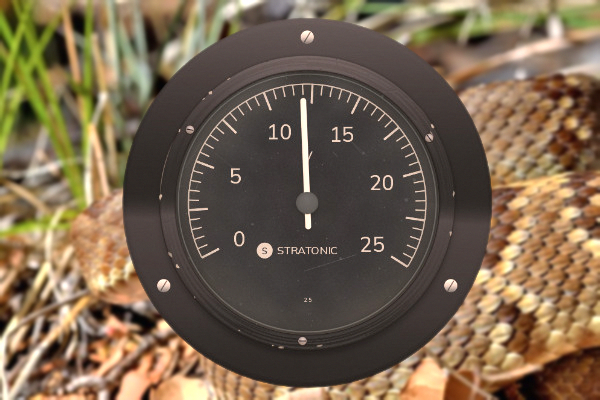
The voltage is {"value": 12, "unit": "V"}
